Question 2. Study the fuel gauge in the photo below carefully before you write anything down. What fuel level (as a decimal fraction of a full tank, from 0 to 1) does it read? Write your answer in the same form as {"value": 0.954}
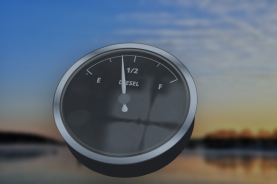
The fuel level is {"value": 0.375}
